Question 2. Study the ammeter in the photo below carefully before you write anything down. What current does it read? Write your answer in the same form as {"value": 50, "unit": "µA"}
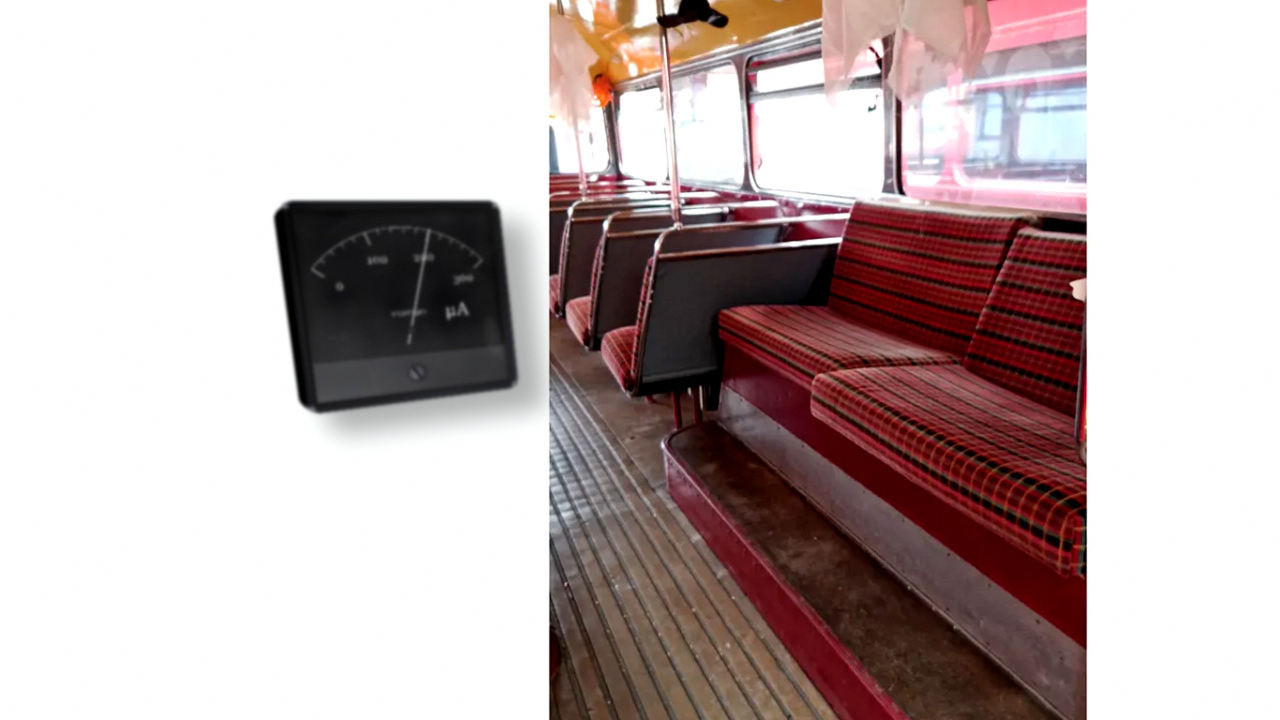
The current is {"value": 200, "unit": "µA"}
